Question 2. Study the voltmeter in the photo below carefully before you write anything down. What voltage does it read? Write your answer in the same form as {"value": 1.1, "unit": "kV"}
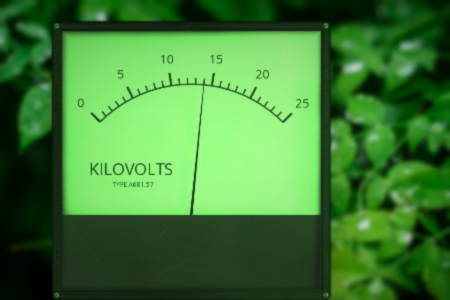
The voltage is {"value": 14, "unit": "kV"}
